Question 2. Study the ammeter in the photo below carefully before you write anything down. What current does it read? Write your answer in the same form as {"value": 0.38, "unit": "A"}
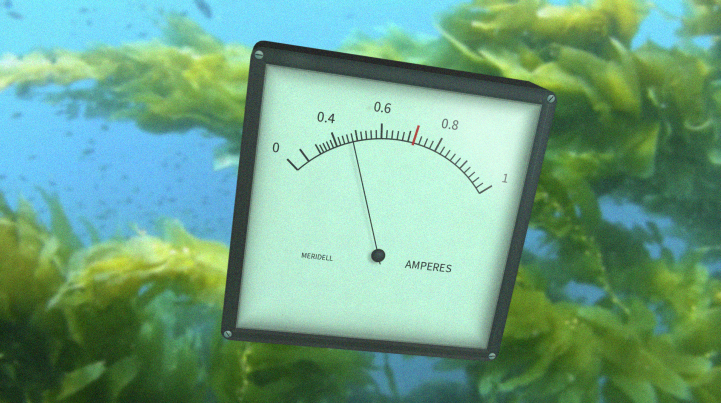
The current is {"value": 0.48, "unit": "A"}
